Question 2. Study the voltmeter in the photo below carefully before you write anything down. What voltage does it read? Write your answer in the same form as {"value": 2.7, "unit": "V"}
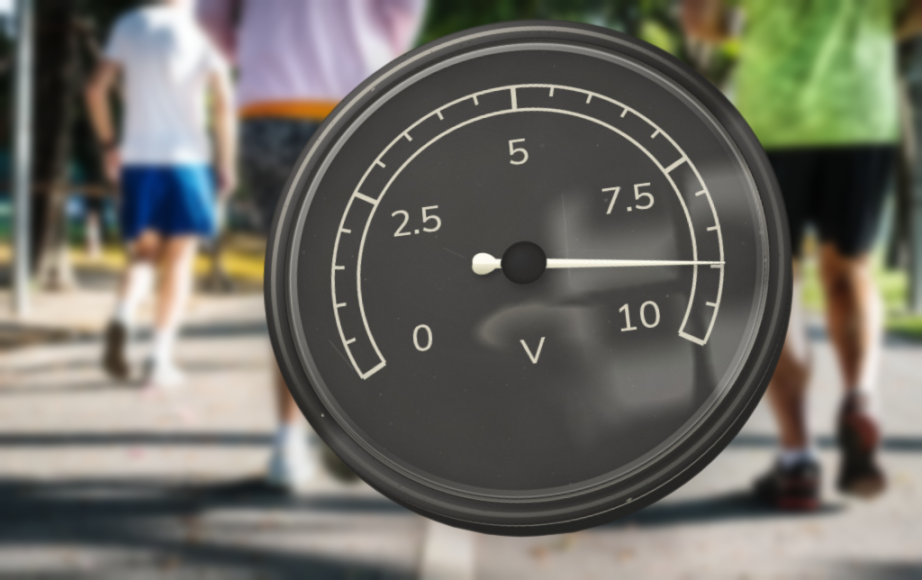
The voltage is {"value": 9, "unit": "V"}
